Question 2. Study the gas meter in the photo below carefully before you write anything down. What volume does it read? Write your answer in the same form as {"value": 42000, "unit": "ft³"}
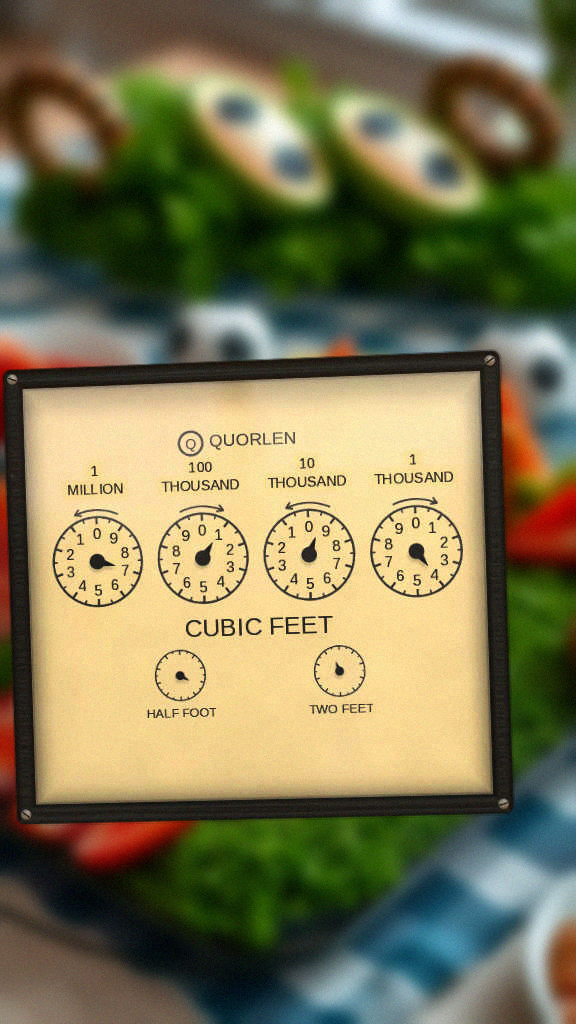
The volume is {"value": 709400, "unit": "ft³"}
